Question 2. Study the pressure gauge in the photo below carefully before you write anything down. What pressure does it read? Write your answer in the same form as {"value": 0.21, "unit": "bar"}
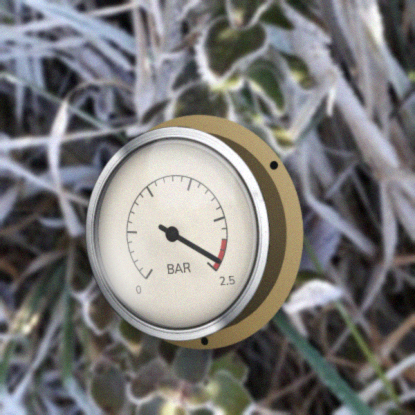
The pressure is {"value": 2.4, "unit": "bar"}
